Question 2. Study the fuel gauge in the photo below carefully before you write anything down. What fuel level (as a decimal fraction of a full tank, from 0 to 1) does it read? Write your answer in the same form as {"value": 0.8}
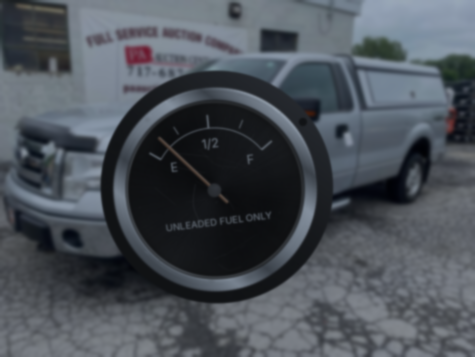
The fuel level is {"value": 0.125}
